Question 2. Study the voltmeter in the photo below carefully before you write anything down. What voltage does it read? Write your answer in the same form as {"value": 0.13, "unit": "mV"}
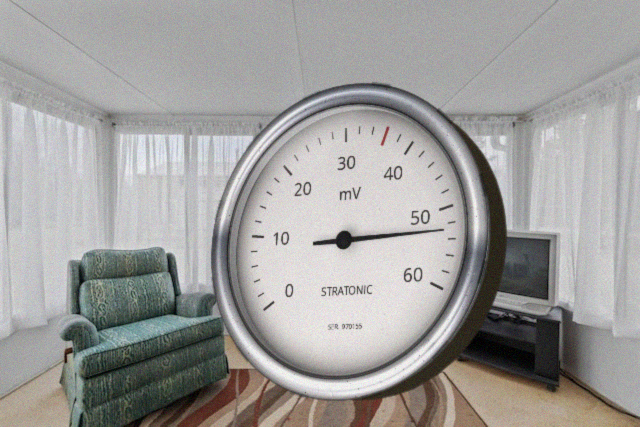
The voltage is {"value": 53, "unit": "mV"}
